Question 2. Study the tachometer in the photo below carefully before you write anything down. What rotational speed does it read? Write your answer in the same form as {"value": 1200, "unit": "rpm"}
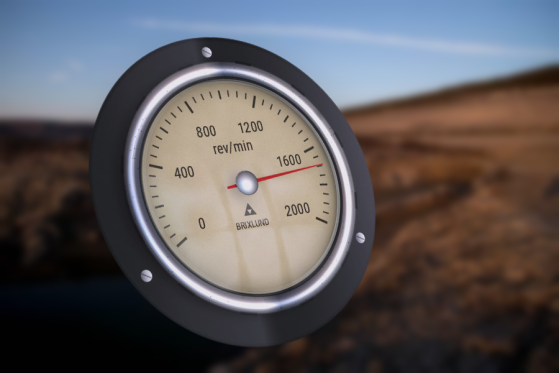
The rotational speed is {"value": 1700, "unit": "rpm"}
